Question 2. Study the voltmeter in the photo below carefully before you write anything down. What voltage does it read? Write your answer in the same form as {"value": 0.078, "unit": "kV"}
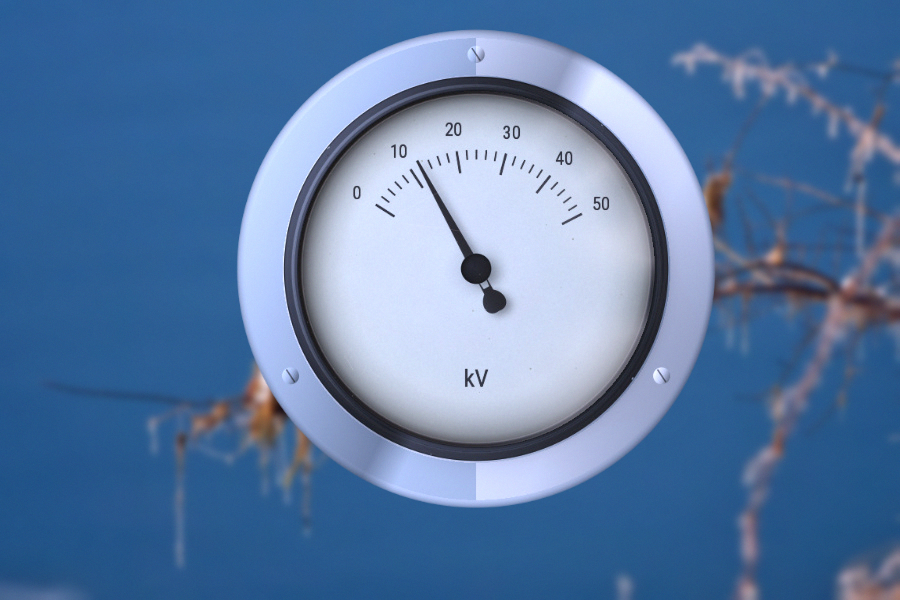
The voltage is {"value": 12, "unit": "kV"}
